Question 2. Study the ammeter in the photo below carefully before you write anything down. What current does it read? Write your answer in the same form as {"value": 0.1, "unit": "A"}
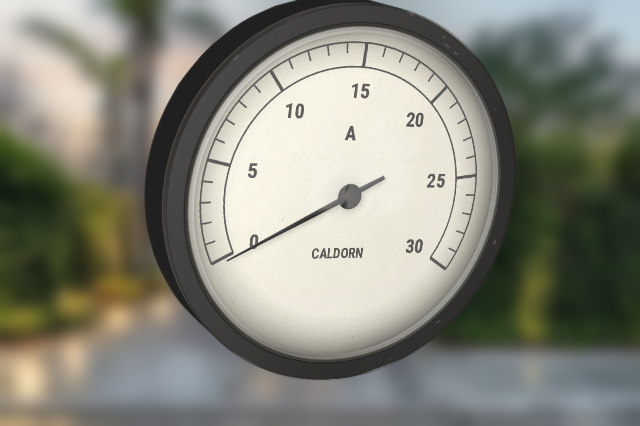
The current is {"value": 0, "unit": "A"}
